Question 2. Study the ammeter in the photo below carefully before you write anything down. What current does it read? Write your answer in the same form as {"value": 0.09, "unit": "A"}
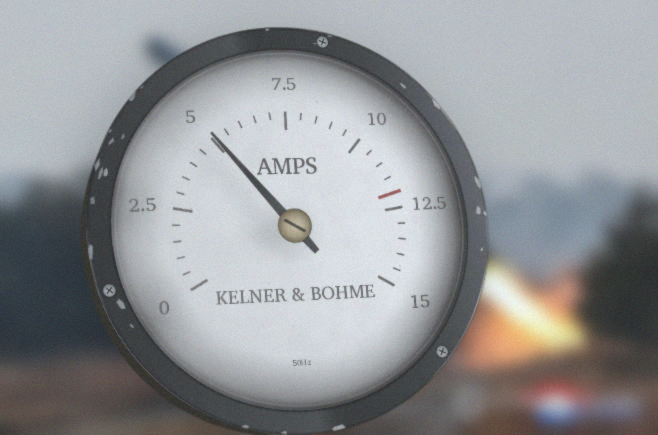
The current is {"value": 5, "unit": "A"}
